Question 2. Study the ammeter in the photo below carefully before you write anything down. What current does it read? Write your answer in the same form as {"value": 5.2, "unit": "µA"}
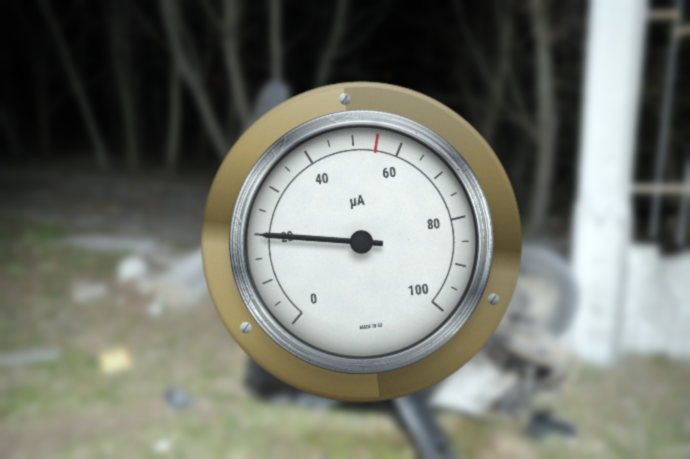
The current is {"value": 20, "unit": "µA"}
